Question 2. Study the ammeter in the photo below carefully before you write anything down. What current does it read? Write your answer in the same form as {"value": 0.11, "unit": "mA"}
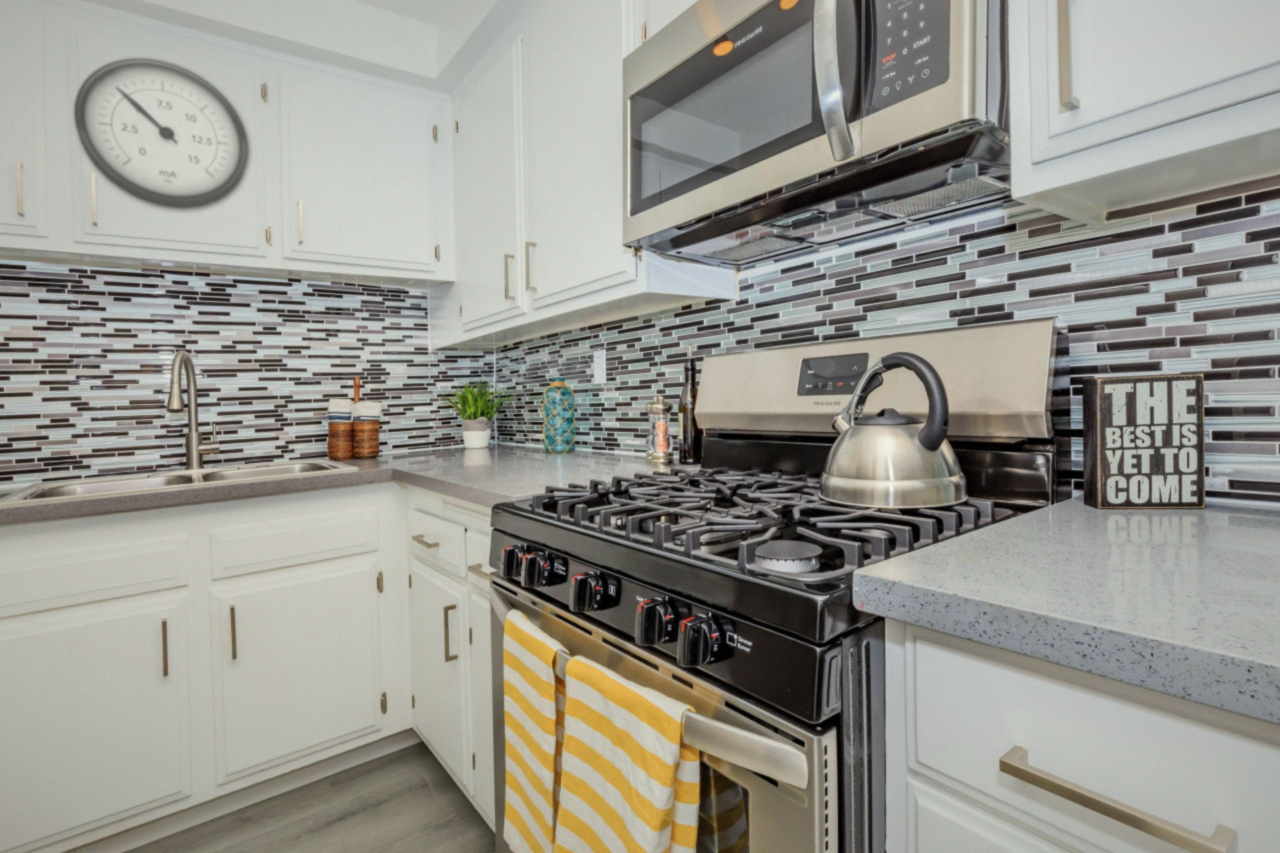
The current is {"value": 5, "unit": "mA"}
